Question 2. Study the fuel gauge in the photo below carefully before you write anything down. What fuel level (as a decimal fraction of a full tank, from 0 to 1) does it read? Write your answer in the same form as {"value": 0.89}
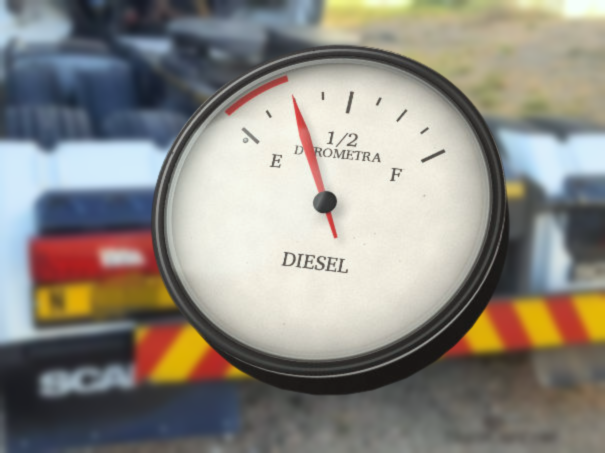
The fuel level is {"value": 0.25}
